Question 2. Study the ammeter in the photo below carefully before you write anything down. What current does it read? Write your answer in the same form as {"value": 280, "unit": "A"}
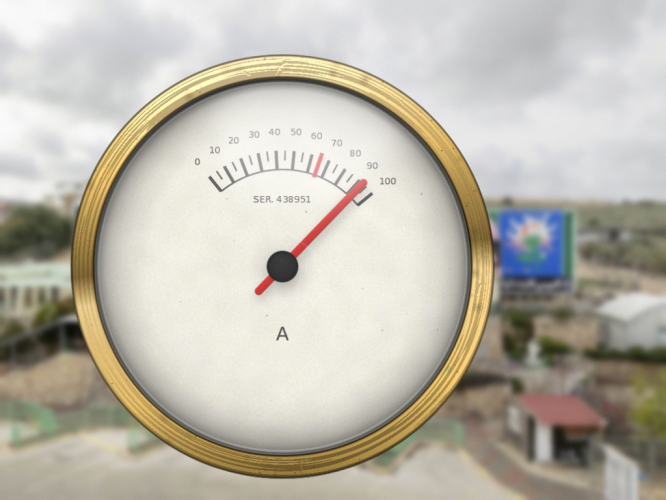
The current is {"value": 92.5, "unit": "A"}
